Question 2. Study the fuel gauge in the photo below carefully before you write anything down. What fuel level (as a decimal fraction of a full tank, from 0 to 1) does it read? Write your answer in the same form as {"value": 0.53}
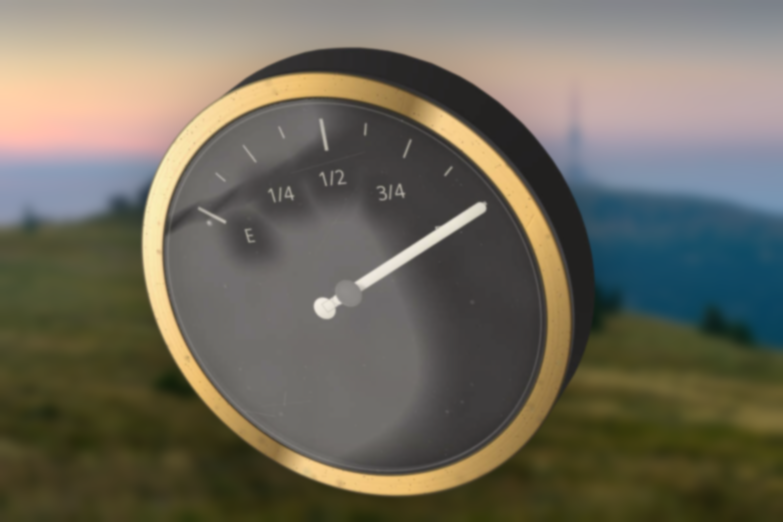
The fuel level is {"value": 1}
